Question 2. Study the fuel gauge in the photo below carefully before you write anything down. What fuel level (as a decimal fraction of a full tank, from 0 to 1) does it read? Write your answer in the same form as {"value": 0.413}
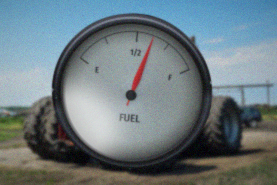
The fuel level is {"value": 0.625}
